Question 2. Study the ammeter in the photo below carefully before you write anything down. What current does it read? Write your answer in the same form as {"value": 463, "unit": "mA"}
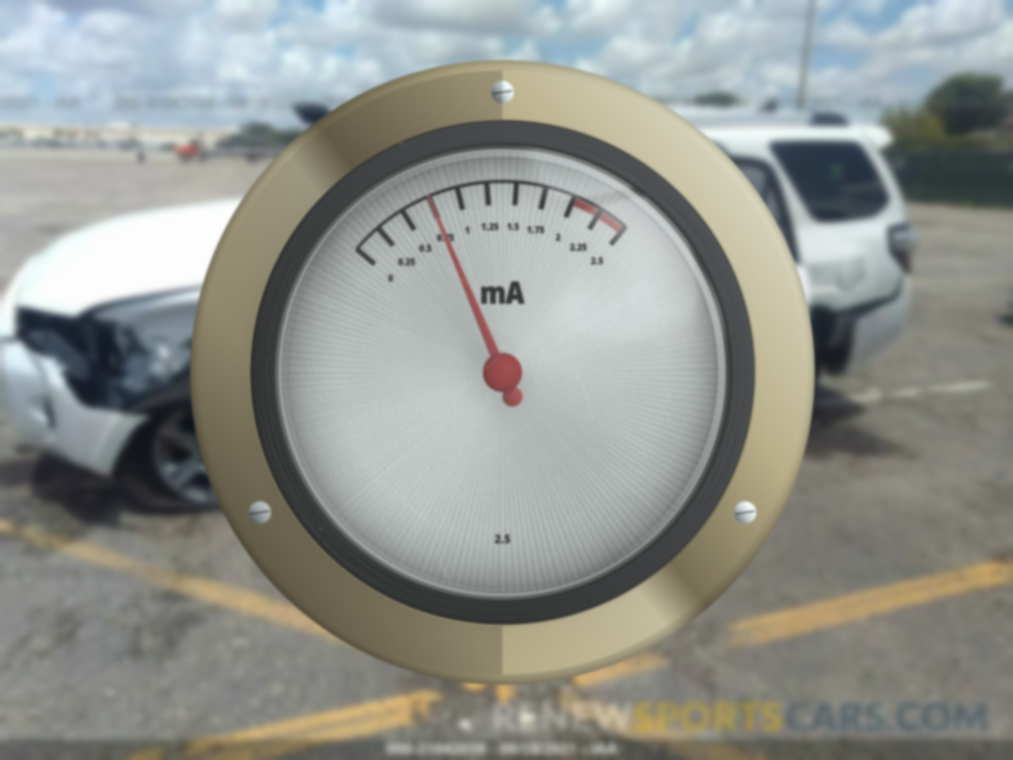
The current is {"value": 0.75, "unit": "mA"}
